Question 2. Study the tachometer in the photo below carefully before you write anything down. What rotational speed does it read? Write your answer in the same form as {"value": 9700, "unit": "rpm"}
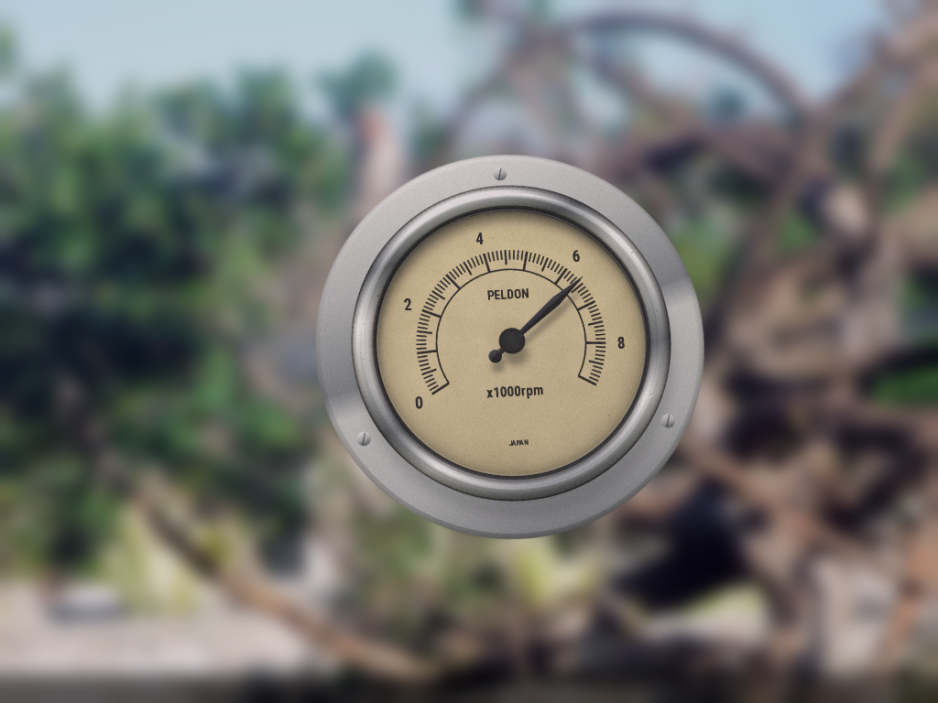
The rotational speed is {"value": 6400, "unit": "rpm"}
